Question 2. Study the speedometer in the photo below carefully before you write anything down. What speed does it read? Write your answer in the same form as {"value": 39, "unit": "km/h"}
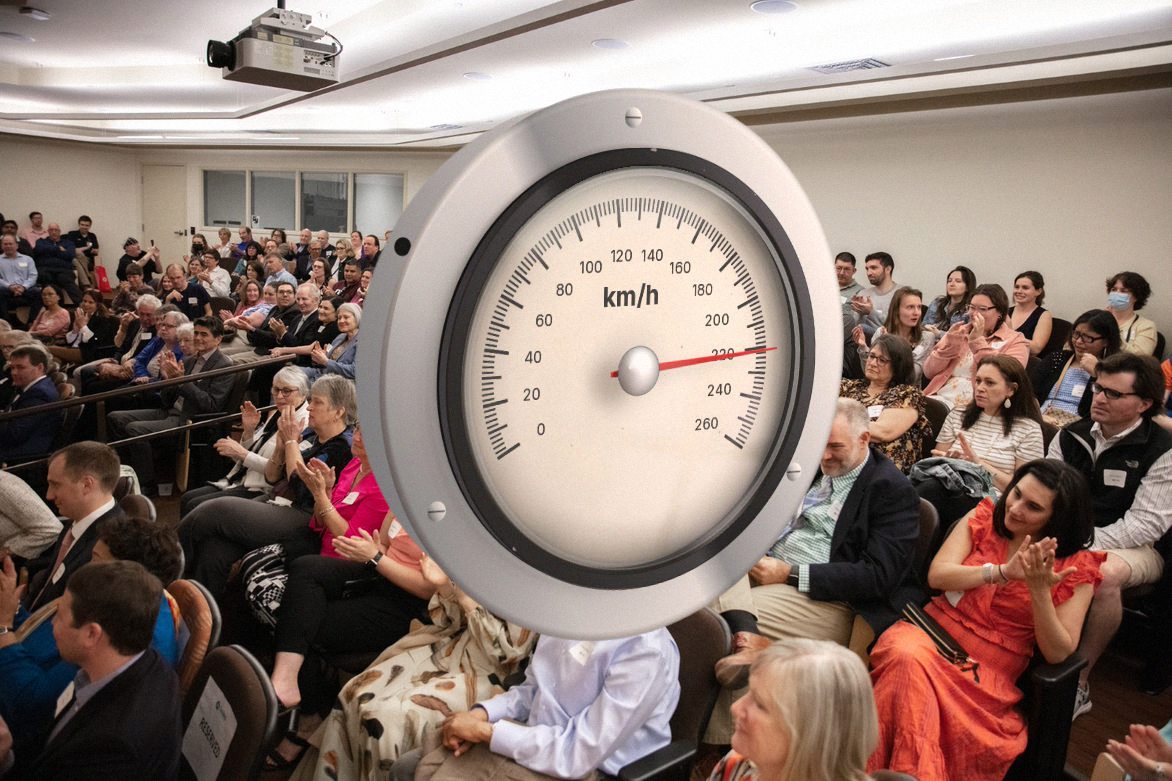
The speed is {"value": 220, "unit": "km/h"}
